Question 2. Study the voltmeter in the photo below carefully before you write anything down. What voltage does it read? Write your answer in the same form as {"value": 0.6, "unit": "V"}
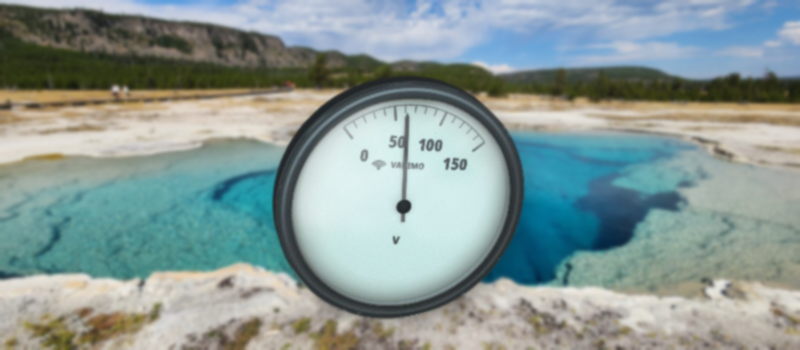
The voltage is {"value": 60, "unit": "V"}
